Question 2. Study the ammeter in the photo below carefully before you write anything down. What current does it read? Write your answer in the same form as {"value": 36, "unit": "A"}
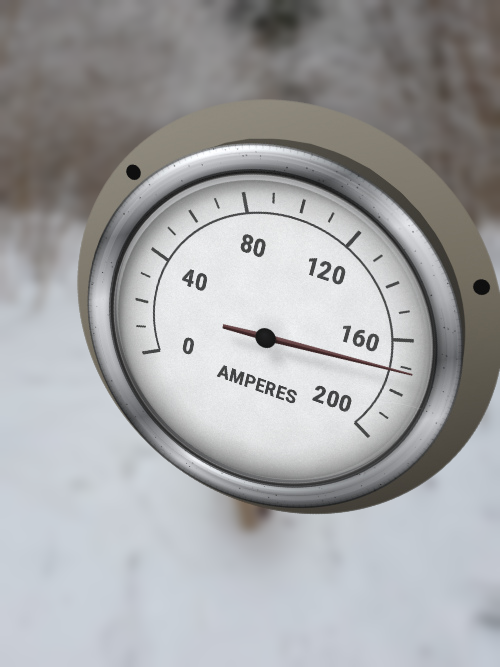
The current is {"value": 170, "unit": "A"}
